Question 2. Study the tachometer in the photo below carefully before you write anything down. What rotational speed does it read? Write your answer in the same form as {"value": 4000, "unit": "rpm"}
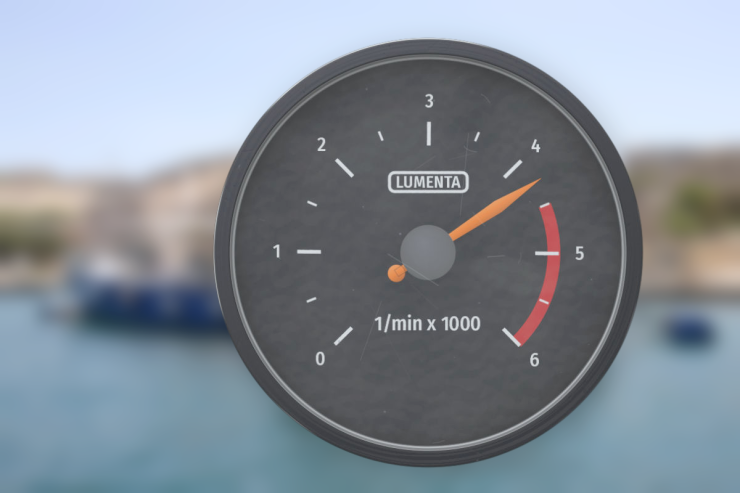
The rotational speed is {"value": 4250, "unit": "rpm"}
